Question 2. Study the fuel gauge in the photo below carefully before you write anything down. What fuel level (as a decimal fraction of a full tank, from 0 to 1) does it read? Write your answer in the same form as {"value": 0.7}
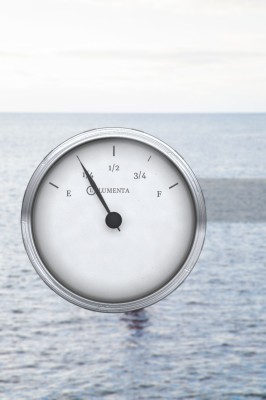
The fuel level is {"value": 0.25}
